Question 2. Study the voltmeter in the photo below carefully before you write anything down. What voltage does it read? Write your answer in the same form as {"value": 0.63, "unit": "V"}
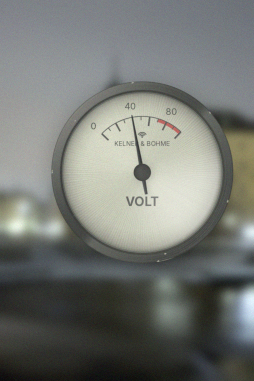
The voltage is {"value": 40, "unit": "V"}
